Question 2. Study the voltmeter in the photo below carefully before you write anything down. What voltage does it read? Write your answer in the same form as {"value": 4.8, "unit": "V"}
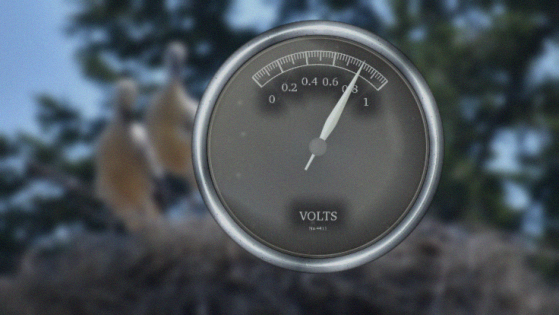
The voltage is {"value": 0.8, "unit": "V"}
